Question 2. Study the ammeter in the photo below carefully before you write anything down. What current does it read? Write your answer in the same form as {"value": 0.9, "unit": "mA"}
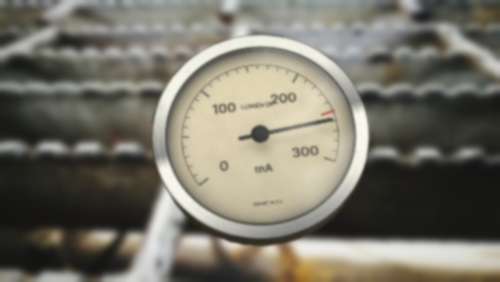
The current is {"value": 260, "unit": "mA"}
